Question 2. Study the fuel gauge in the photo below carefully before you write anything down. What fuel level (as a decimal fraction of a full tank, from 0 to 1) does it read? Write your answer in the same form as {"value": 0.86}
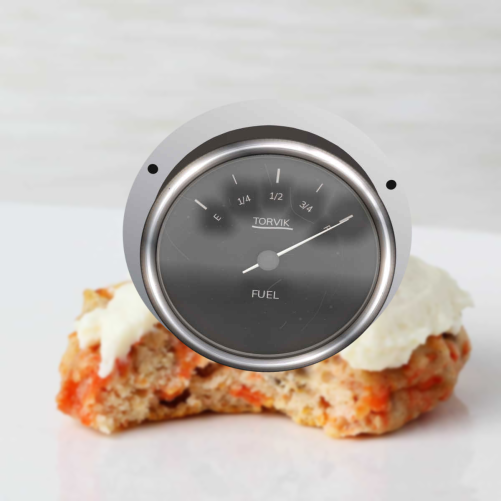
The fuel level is {"value": 1}
